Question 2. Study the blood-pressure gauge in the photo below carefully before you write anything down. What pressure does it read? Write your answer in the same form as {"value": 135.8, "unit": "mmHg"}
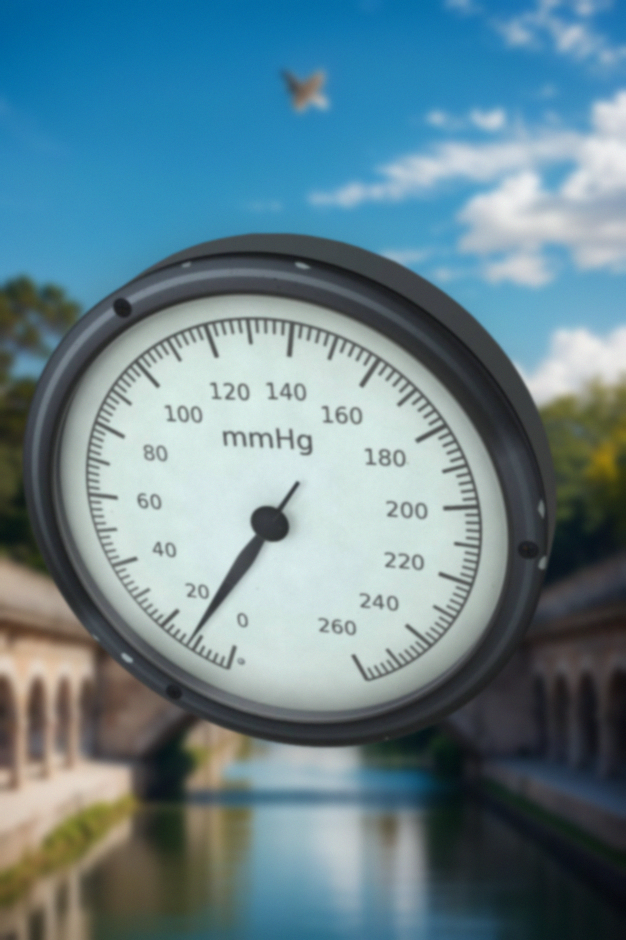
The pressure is {"value": 12, "unit": "mmHg"}
